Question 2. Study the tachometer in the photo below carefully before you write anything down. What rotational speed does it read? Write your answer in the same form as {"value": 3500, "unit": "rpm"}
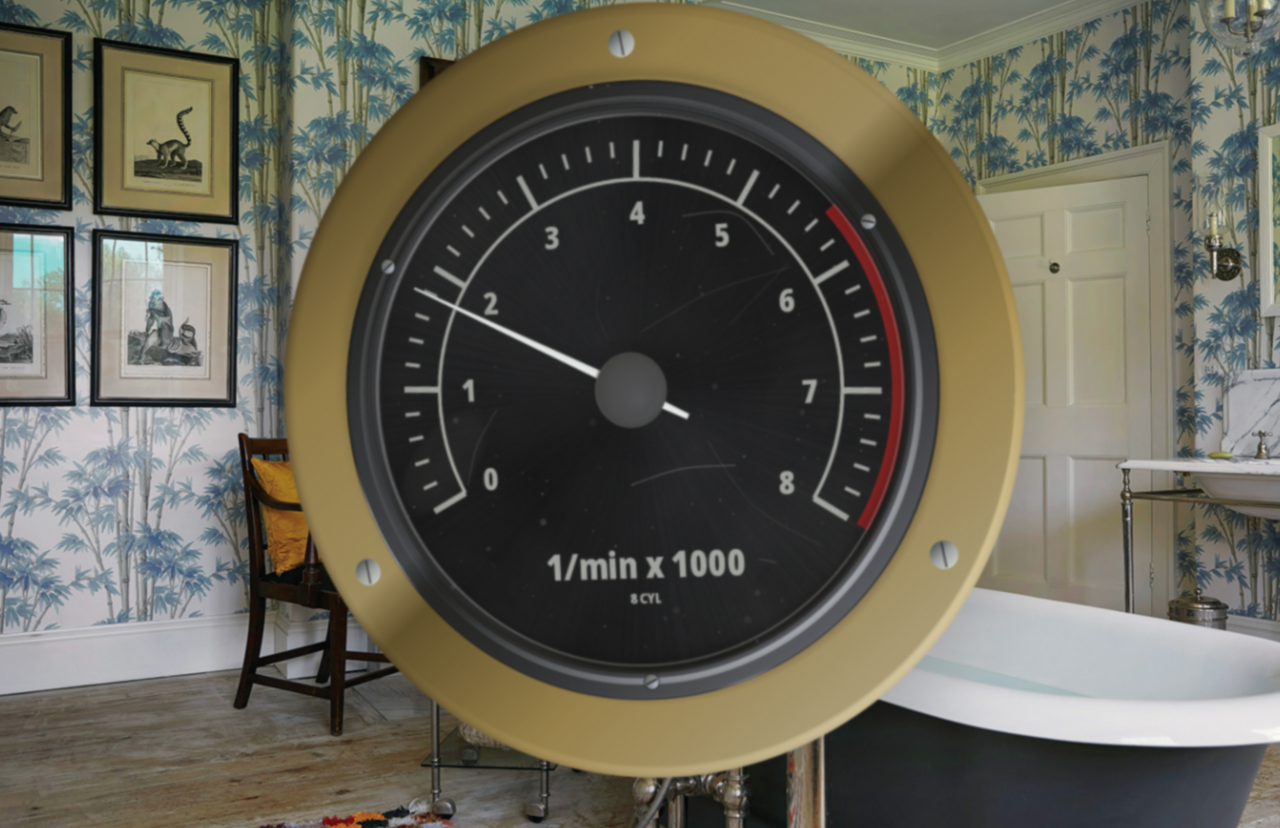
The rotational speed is {"value": 1800, "unit": "rpm"}
